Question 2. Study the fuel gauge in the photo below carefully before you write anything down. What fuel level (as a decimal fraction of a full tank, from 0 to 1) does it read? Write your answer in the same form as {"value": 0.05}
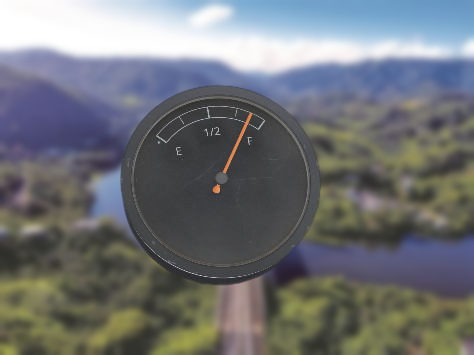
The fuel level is {"value": 0.875}
